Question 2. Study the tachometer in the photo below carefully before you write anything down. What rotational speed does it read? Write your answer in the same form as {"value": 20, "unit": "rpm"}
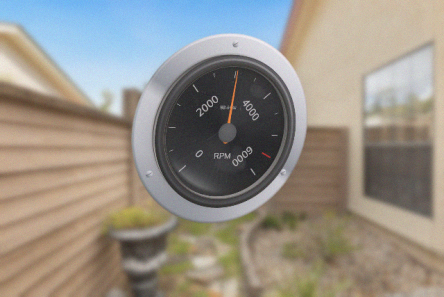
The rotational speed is {"value": 3000, "unit": "rpm"}
